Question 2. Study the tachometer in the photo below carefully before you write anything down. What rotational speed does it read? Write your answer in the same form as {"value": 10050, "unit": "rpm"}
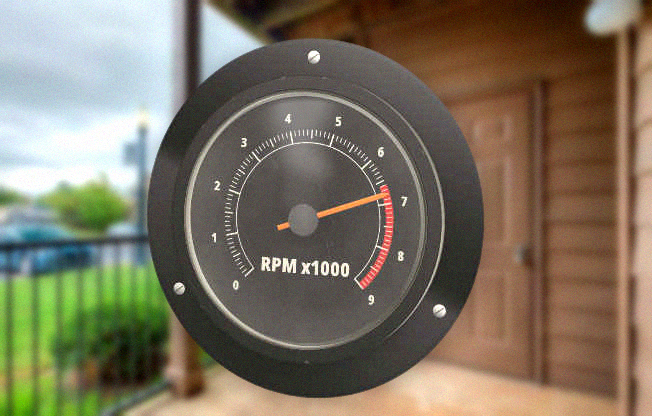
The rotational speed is {"value": 6800, "unit": "rpm"}
